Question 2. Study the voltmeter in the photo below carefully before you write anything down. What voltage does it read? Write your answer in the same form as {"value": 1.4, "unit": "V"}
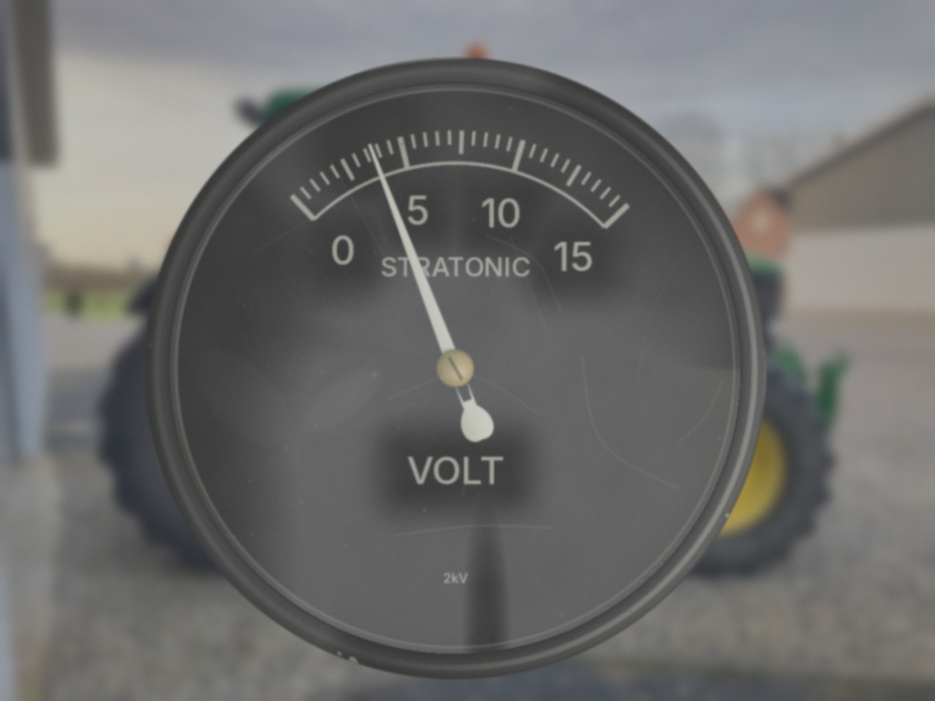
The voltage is {"value": 3.75, "unit": "V"}
